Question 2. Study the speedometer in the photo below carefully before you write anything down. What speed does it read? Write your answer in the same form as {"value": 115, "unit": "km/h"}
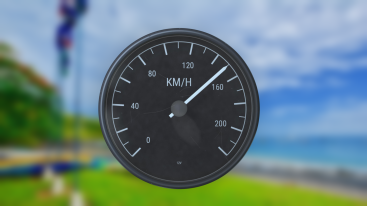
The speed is {"value": 150, "unit": "km/h"}
